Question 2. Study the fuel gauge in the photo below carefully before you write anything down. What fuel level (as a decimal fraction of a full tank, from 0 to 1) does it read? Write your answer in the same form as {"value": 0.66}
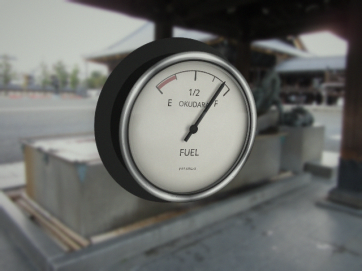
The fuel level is {"value": 0.875}
